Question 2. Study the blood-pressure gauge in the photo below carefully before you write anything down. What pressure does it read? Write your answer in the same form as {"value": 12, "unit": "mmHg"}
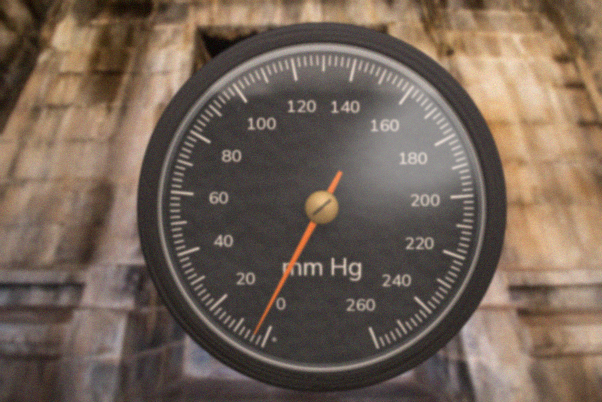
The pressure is {"value": 4, "unit": "mmHg"}
